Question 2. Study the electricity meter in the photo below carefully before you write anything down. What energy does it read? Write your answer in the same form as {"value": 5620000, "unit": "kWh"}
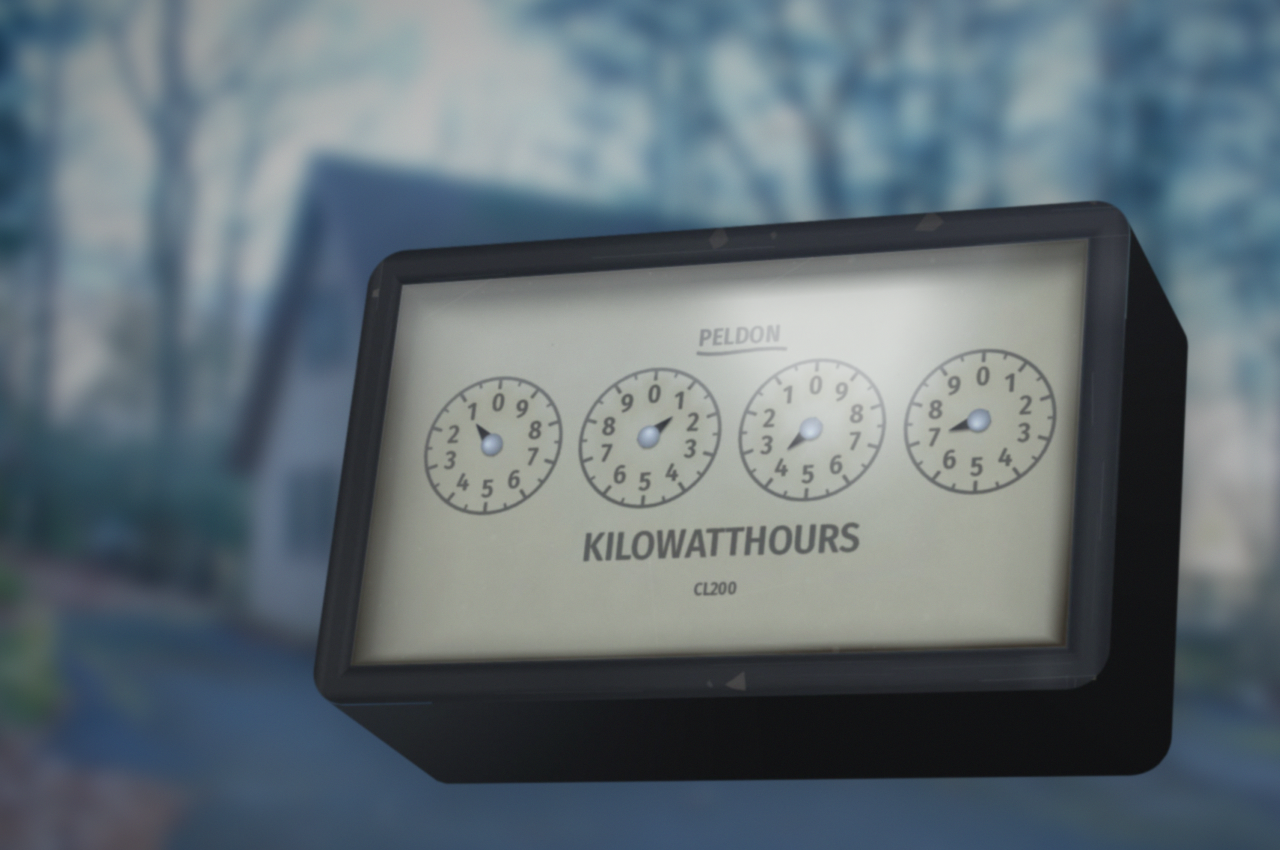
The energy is {"value": 1137, "unit": "kWh"}
